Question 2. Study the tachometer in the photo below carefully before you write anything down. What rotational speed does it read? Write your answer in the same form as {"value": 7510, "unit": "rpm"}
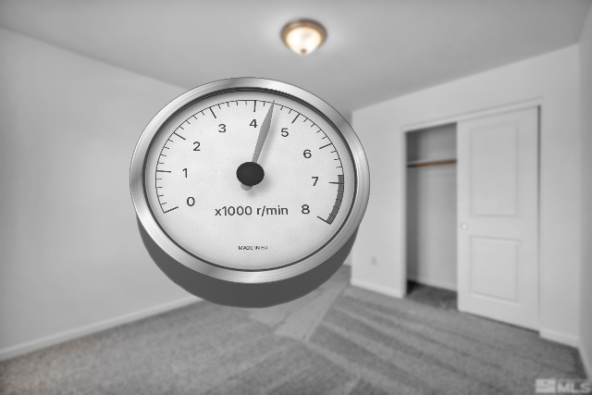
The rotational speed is {"value": 4400, "unit": "rpm"}
